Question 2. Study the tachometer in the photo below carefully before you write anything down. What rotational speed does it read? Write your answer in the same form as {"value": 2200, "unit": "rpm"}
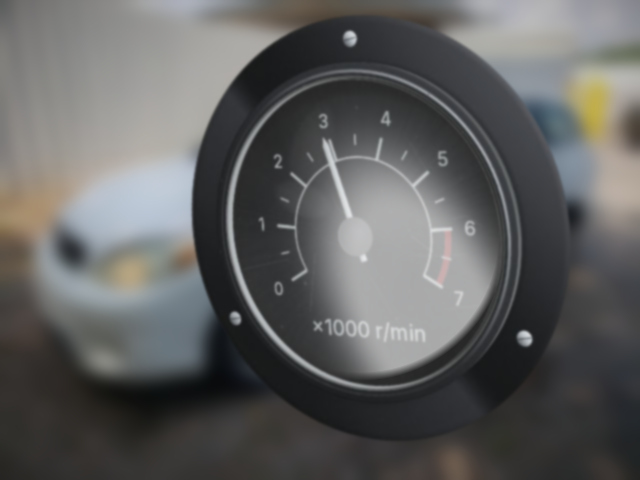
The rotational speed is {"value": 3000, "unit": "rpm"}
